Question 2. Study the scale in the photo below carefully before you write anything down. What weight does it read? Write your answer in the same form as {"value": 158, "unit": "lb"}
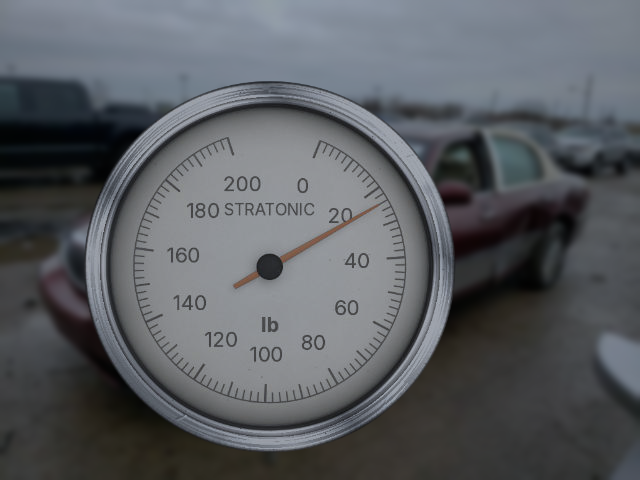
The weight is {"value": 24, "unit": "lb"}
